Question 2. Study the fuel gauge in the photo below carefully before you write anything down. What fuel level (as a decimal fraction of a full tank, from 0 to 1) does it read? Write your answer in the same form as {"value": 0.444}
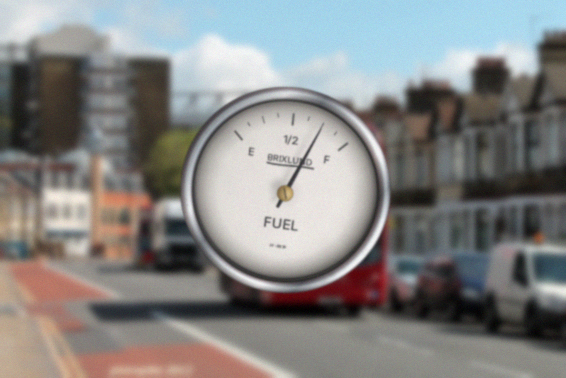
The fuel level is {"value": 0.75}
